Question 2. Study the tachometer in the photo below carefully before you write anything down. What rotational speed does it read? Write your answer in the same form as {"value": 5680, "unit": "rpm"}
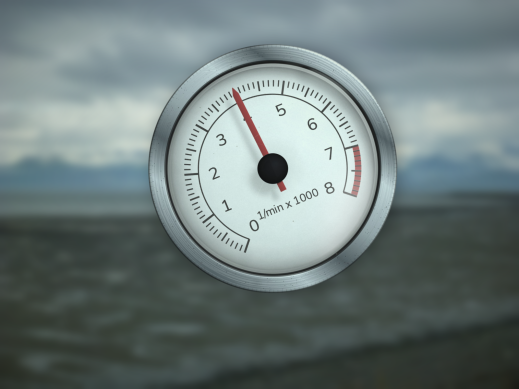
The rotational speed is {"value": 4000, "unit": "rpm"}
